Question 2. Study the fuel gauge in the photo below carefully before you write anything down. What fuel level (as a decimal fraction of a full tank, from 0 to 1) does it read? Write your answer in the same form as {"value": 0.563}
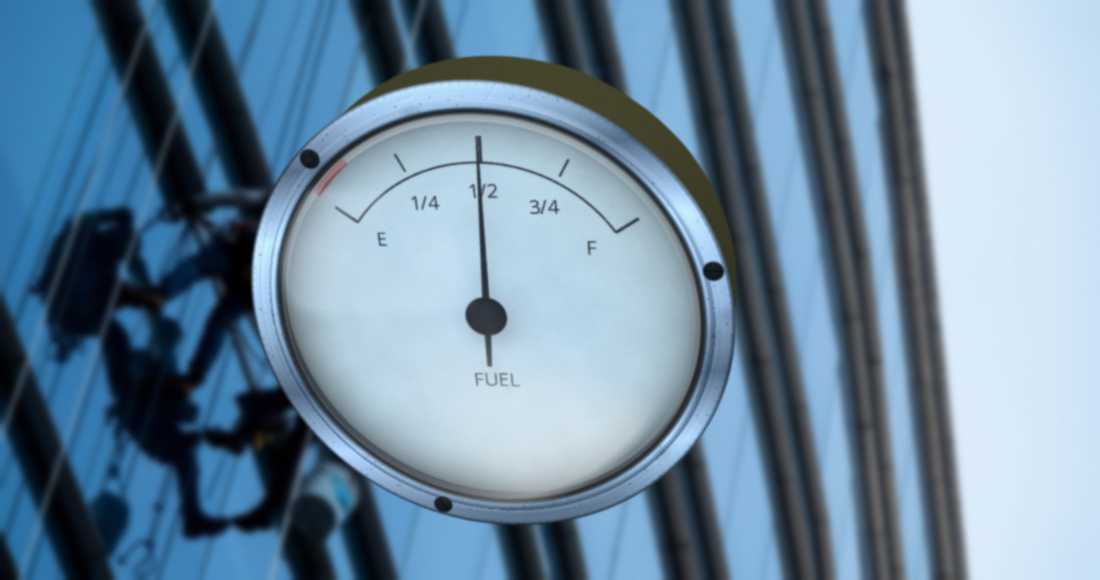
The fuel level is {"value": 0.5}
